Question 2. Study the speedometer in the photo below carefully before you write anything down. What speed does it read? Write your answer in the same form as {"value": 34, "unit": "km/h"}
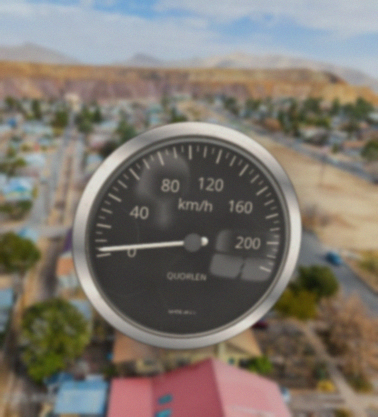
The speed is {"value": 5, "unit": "km/h"}
